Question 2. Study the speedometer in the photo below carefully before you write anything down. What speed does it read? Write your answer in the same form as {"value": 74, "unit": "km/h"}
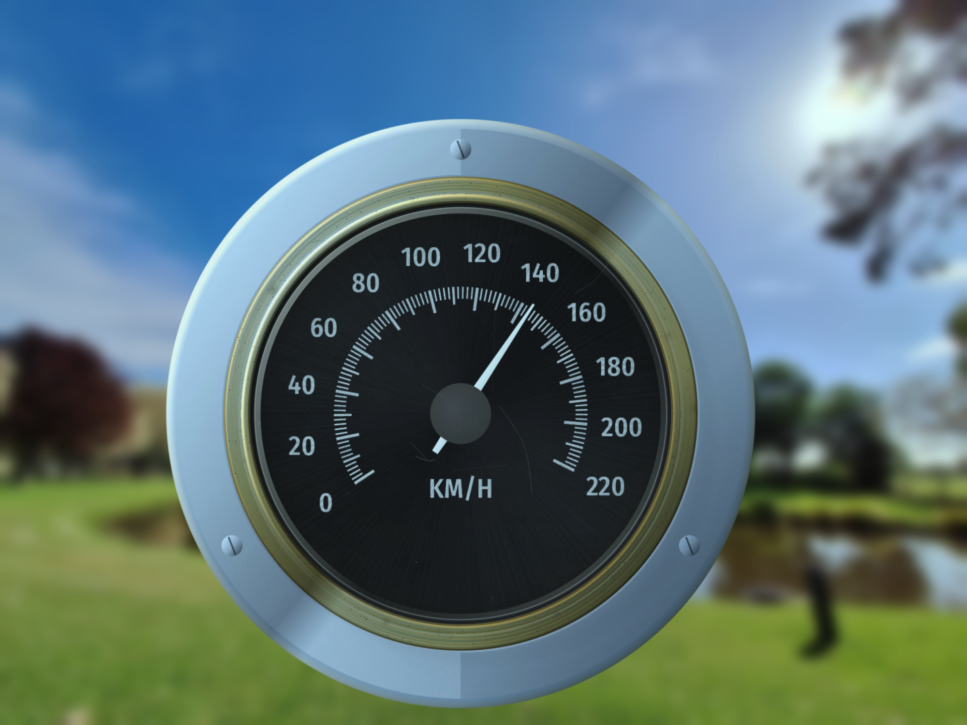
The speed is {"value": 144, "unit": "km/h"}
